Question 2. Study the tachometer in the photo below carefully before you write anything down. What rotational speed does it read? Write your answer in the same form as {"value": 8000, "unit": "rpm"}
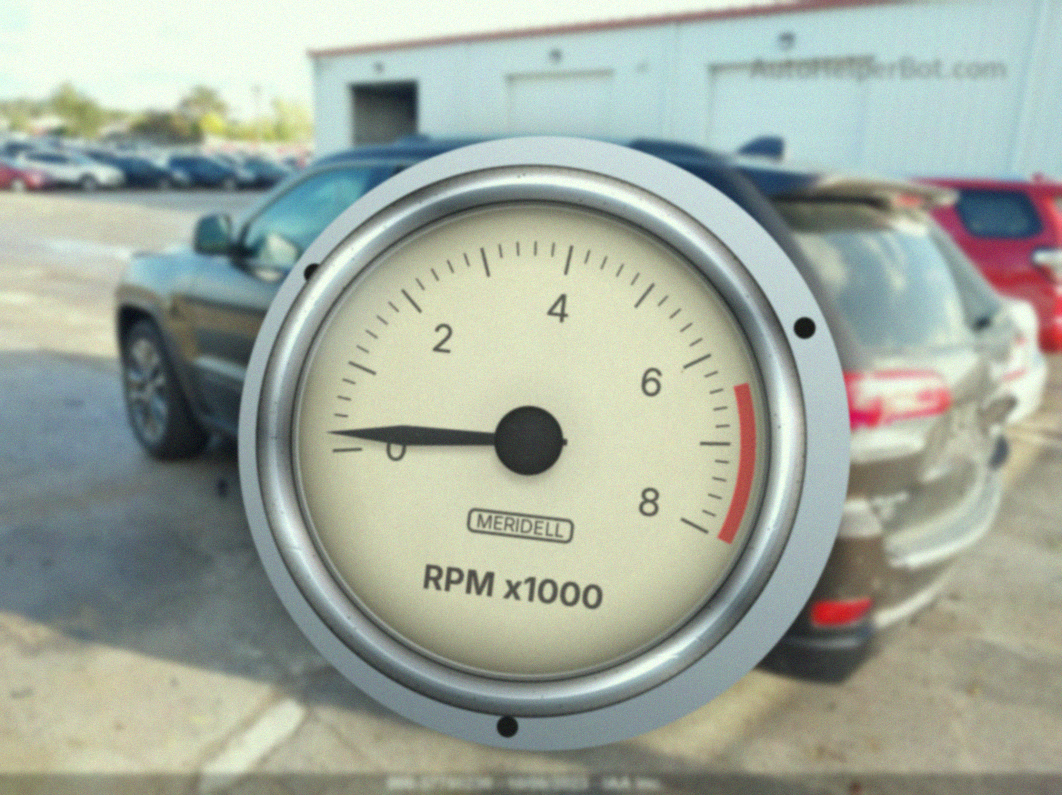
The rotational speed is {"value": 200, "unit": "rpm"}
